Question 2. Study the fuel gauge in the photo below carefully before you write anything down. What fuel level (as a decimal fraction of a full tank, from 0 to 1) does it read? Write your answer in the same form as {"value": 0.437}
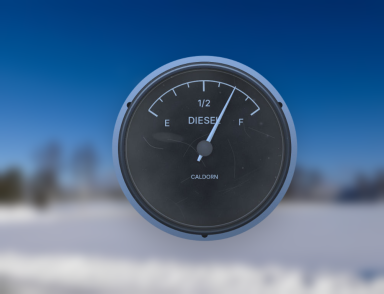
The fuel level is {"value": 0.75}
